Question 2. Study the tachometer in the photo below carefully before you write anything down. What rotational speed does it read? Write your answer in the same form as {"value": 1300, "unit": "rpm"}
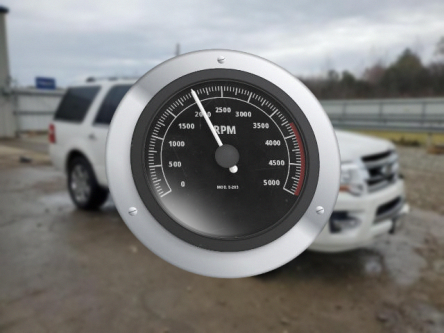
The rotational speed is {"value": 2000, "unit": "rpm"}
